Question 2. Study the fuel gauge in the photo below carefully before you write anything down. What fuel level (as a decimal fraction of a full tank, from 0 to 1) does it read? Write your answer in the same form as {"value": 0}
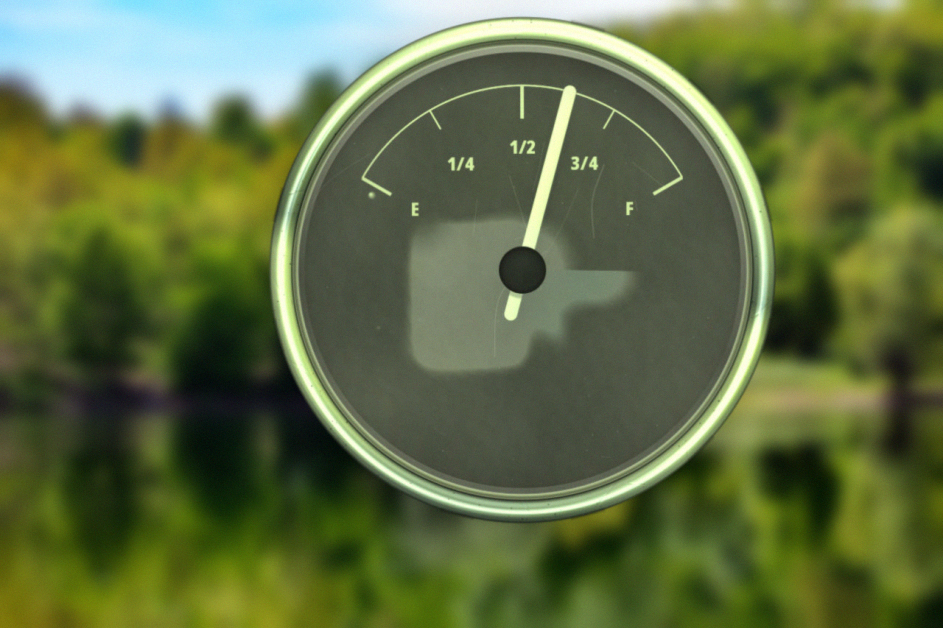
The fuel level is {"value": 0.625}
